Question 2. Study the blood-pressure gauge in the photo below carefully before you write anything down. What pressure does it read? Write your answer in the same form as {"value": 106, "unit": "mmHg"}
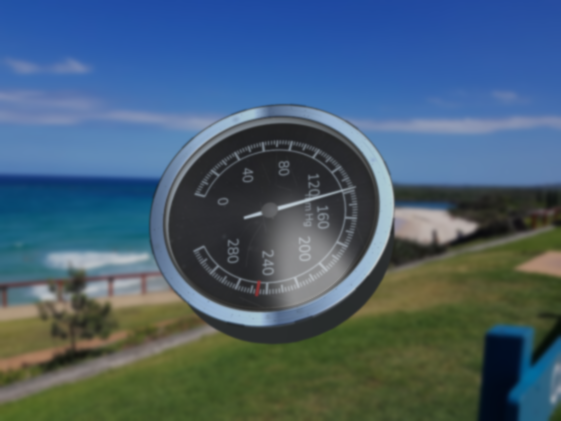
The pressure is {"value": 140, "unit": "mmHg"}
